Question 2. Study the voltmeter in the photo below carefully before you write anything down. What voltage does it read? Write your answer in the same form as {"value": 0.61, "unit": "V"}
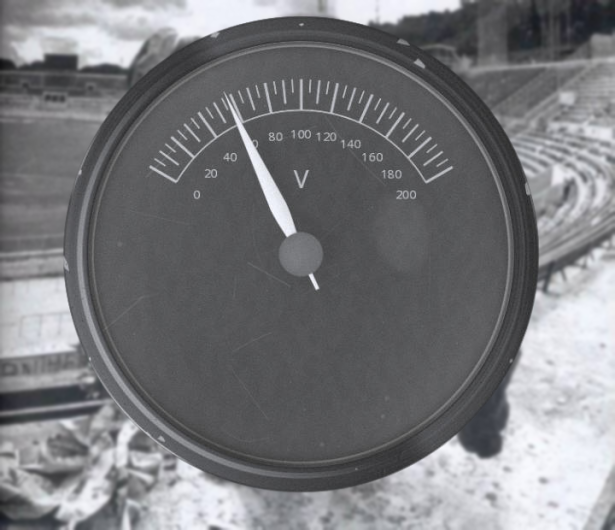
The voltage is {"value": 57.5, "unit": "V"}
